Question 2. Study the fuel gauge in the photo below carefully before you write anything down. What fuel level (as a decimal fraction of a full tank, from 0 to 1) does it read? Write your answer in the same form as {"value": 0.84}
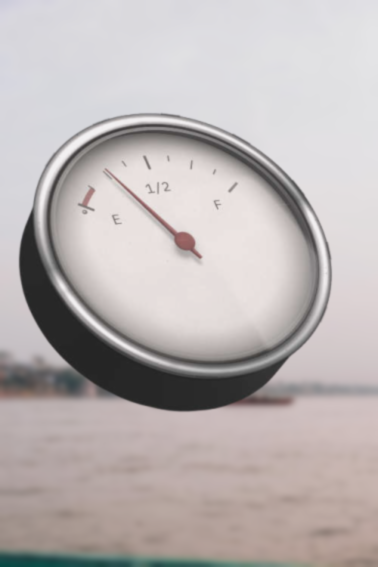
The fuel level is {"value": 0.25}
